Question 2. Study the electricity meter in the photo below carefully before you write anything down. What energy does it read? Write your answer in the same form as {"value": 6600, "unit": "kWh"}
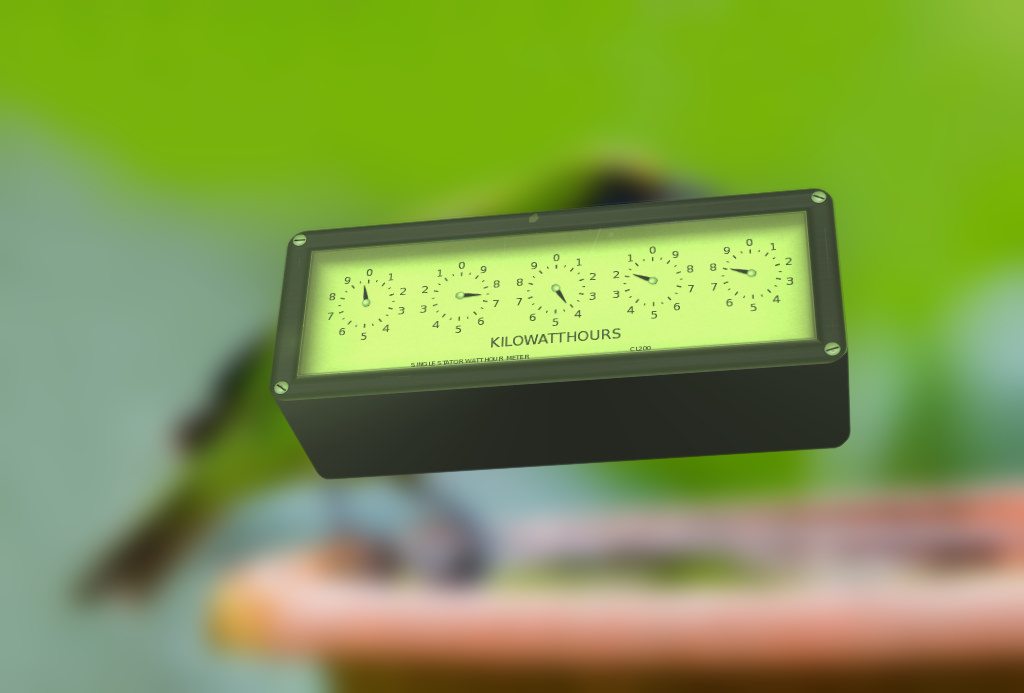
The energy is {"value": 97418, "unit": "kWh"}
